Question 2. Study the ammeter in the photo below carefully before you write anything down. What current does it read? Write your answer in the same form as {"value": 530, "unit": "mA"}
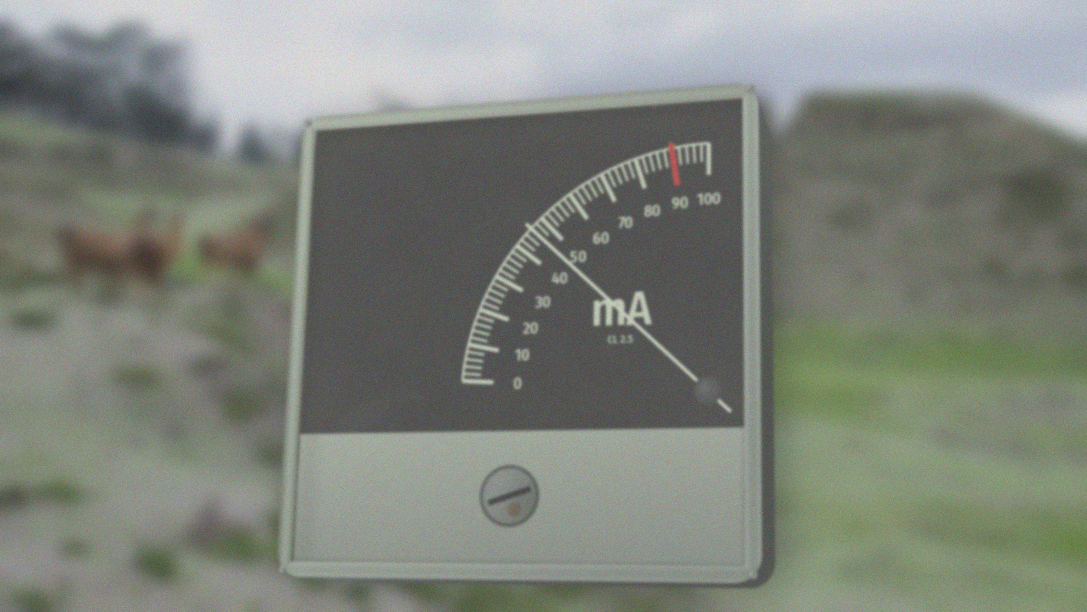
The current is {"value": 46, "unit": "mA"}
